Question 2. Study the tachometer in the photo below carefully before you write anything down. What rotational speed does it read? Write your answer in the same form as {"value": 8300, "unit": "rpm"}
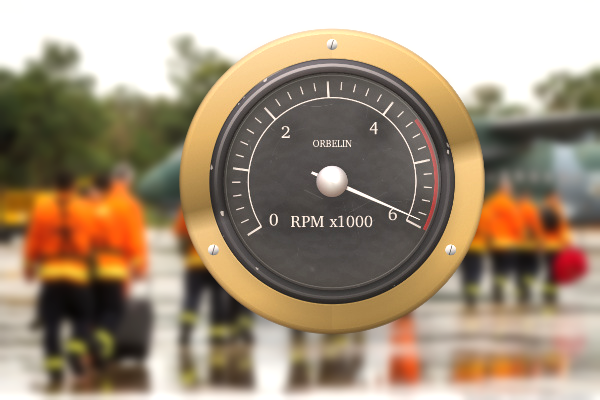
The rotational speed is {"value": 5900, "unit": "rpm"}
